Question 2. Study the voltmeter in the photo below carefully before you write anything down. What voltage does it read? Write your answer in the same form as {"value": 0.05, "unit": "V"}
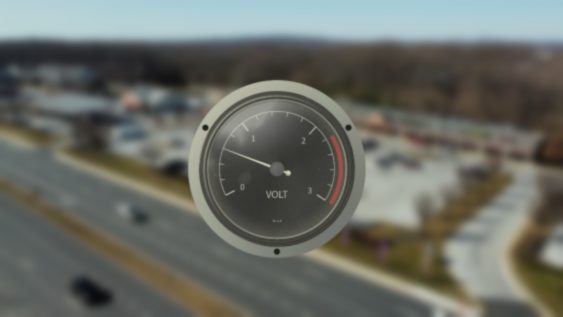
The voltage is {"value": 0.6, "unit": "V"}
